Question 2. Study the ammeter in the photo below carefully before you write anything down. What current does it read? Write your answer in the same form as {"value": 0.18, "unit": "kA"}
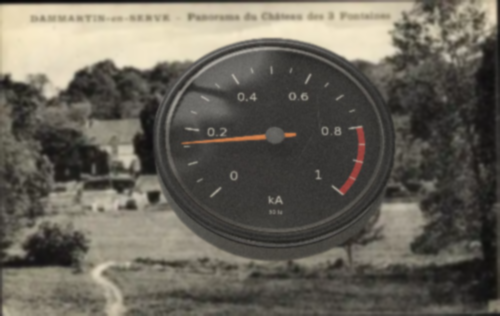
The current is {"value": 0.15, "unit": "kA"}
